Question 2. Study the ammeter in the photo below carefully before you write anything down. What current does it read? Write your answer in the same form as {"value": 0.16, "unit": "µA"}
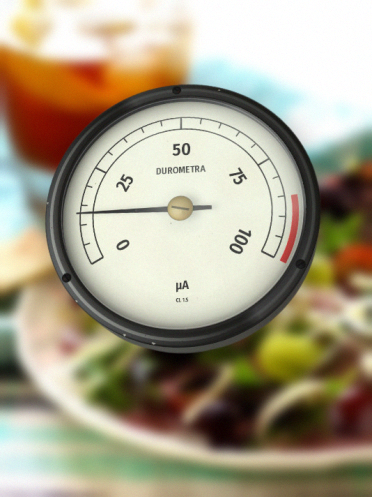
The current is {"value": 12.5, "unit": "µA"}
